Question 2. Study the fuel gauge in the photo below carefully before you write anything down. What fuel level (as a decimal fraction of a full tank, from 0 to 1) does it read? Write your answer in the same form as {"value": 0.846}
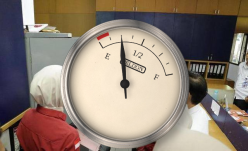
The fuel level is {"value": 0.25}
